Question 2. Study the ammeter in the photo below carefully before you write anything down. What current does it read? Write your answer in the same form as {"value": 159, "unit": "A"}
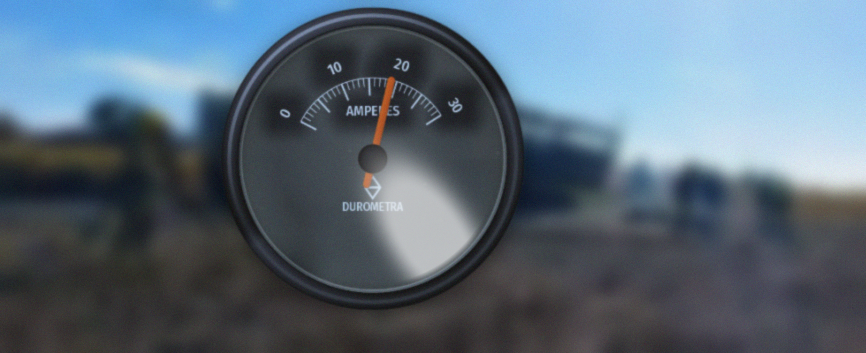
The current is {"value": 19, "unit": "A"}
